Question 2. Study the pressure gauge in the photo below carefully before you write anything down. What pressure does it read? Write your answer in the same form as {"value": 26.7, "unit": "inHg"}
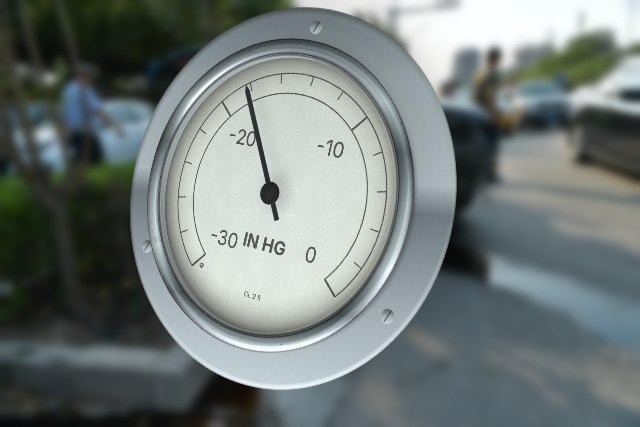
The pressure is {"value": -18, "unit": "inHg"}
